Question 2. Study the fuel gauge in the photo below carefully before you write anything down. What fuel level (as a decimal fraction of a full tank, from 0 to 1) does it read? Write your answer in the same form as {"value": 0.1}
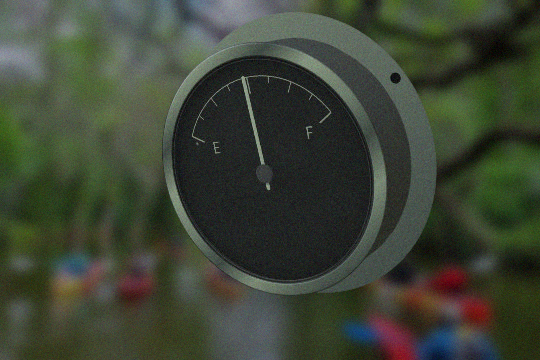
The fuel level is {"value": 0.5}
